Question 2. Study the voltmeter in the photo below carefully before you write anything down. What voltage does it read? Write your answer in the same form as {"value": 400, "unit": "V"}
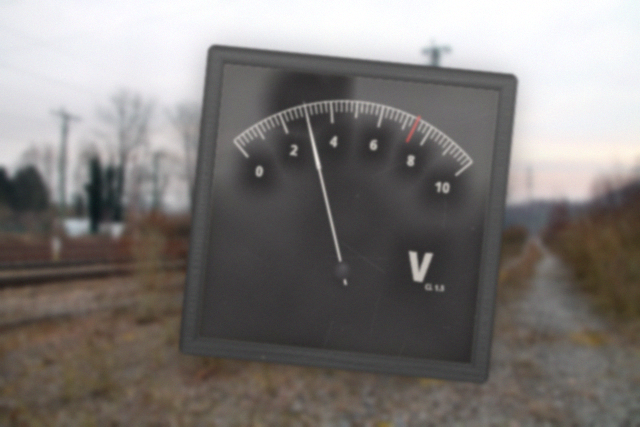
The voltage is {"value": 3, "unit": "V"}
